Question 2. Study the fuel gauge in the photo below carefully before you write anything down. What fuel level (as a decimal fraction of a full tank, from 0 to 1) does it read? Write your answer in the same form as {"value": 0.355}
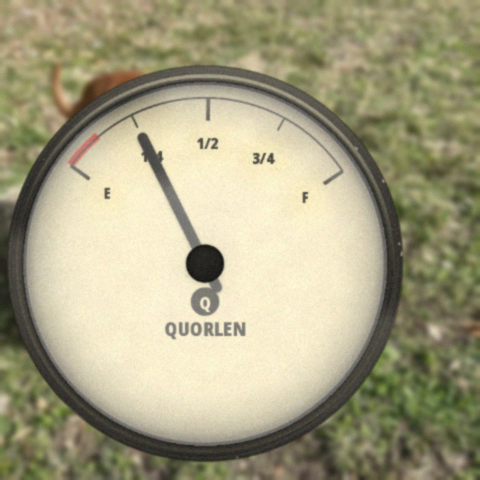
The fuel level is {"value": 0.25}
